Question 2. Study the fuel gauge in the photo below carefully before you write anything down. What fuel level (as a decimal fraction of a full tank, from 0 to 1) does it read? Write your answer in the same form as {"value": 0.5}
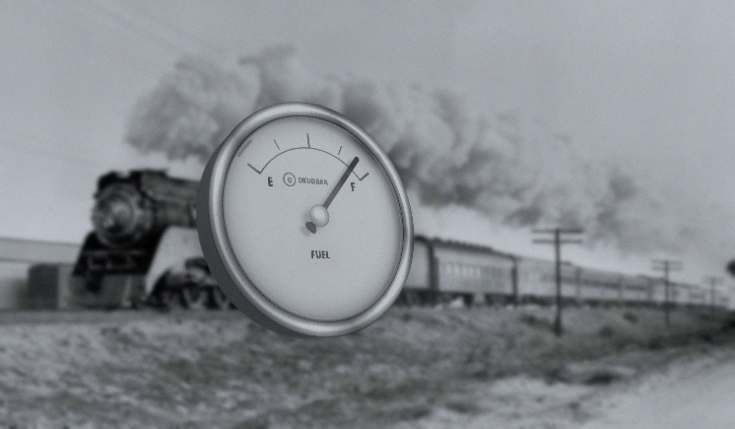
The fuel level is {"value": 0.875}
